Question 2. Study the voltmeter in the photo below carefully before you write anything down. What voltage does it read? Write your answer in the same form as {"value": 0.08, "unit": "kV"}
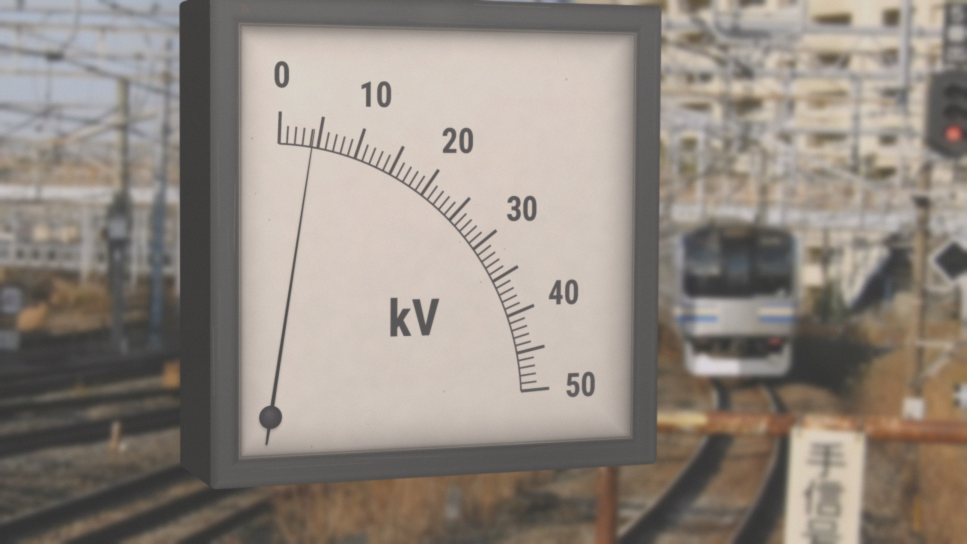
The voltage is {"value": 4, "unit": "kV"}
